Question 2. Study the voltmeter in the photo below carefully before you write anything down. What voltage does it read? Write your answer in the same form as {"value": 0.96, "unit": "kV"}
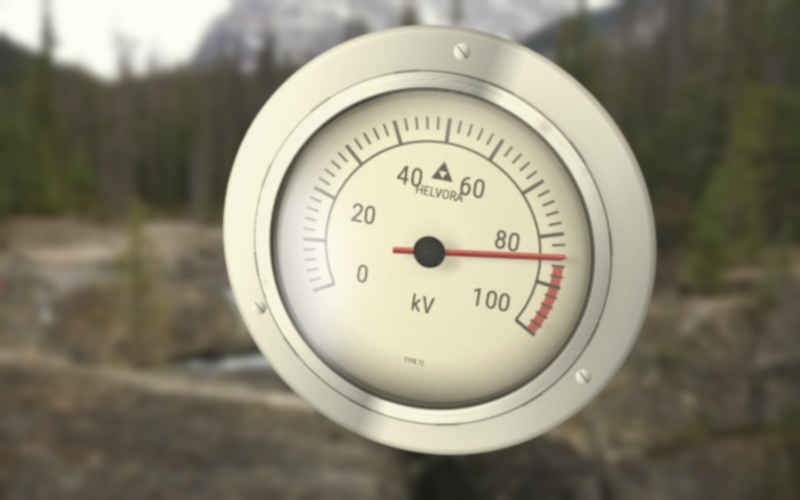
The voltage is {"value": 84, "unit": "kV"}
